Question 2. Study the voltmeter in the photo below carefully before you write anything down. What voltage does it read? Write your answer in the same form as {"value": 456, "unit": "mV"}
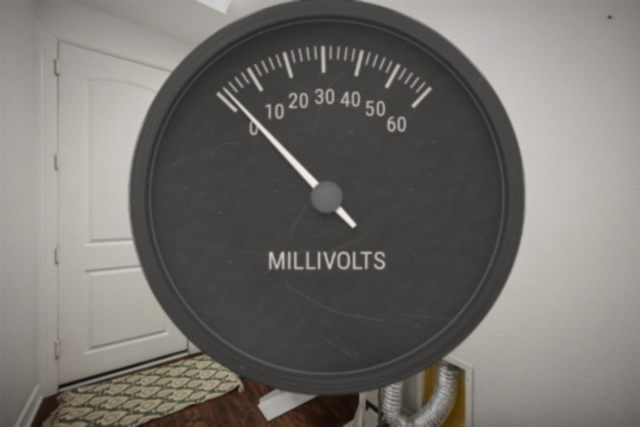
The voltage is {"value": 2, "unit": "mV"}
